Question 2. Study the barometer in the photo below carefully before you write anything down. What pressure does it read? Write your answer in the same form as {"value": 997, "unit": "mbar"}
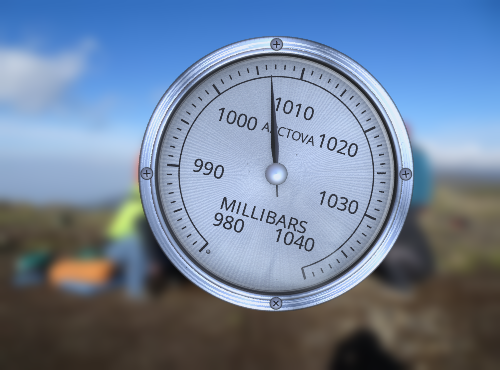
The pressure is {"value": 1006.5, "unit": "mbar"}
